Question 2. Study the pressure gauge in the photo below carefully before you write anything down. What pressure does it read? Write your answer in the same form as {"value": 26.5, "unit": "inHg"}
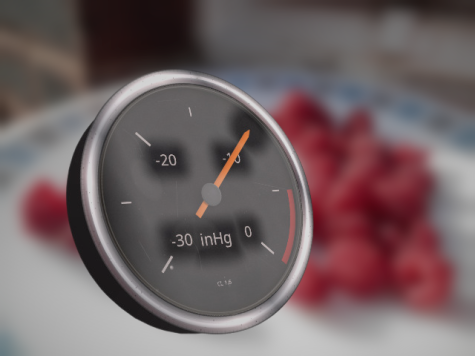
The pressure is {"value": -10, "unit": "inHg"}
